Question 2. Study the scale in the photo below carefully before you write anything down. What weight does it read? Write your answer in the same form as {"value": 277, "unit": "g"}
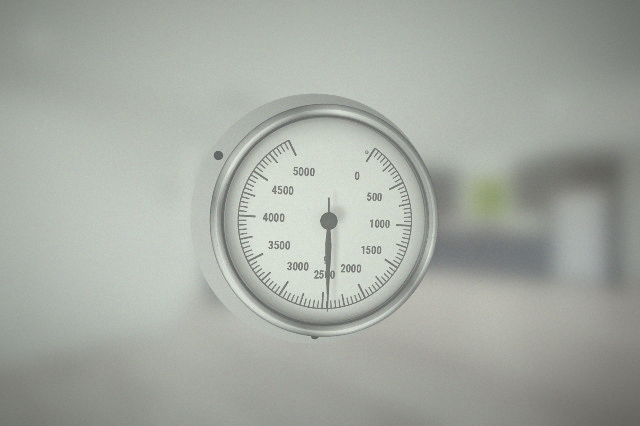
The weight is {"value": 2450, "unit": "g"}
